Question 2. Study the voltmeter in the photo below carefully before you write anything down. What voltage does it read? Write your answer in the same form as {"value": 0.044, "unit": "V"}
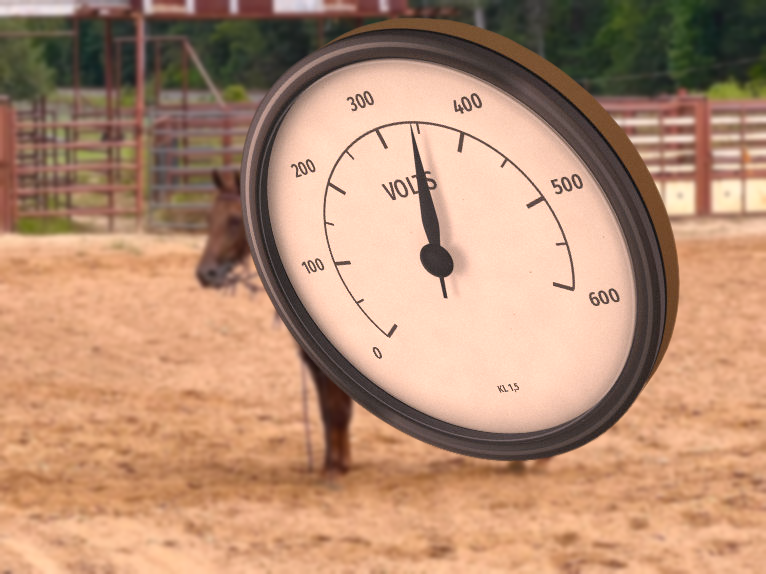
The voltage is {"value": 350, "unit": "V"}
